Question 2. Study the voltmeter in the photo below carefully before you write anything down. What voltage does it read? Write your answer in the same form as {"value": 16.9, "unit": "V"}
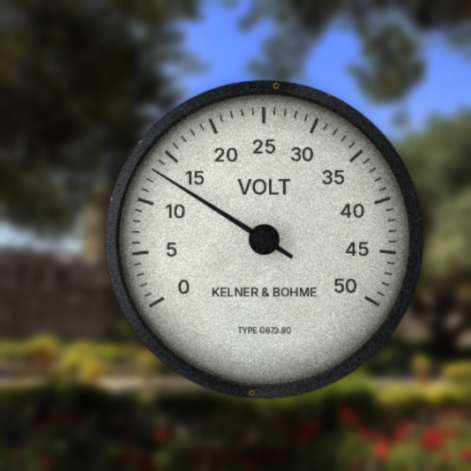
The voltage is {"value": 13, "unit": "V"}
